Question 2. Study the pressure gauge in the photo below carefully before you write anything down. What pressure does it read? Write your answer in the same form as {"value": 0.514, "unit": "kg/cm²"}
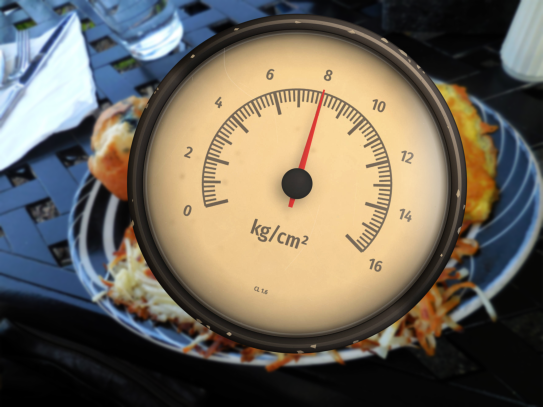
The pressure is {"value": 8, "unit": "kg/cm²"}
